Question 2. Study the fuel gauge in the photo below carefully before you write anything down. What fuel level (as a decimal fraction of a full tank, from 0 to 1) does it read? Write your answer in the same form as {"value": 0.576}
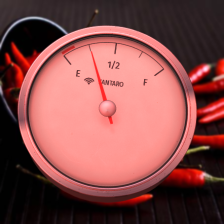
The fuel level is {"value": 0.25}
